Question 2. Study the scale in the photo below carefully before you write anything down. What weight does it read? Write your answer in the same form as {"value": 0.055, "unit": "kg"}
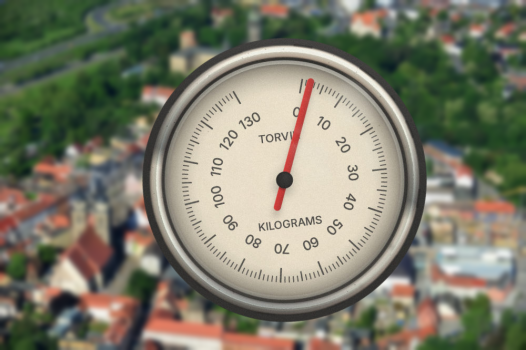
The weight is {"value": 2, "unit": "kg"}
